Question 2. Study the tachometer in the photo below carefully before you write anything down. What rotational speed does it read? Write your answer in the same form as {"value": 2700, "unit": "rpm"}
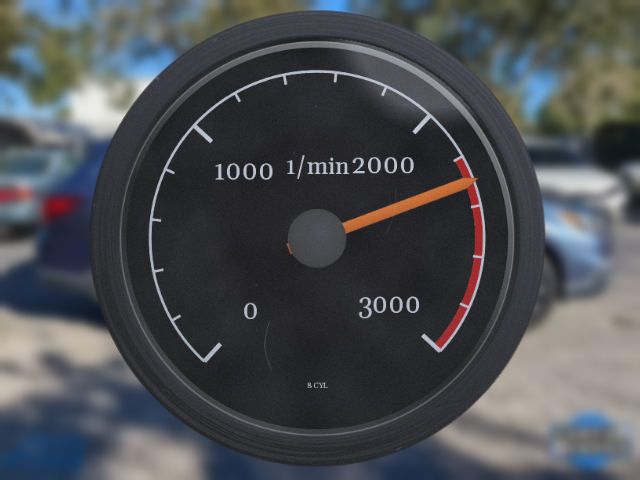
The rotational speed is {"value": 2300, "unit": "rpm"}
